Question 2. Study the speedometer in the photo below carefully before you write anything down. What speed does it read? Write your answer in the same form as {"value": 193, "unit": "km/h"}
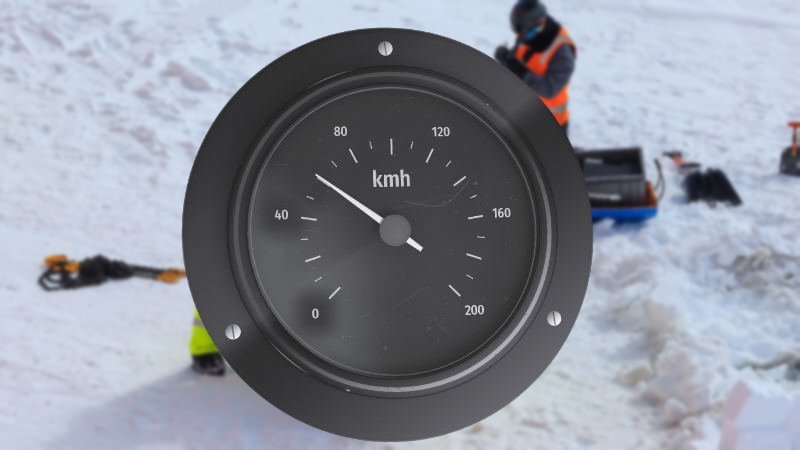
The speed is {"value": 60, "unit": "km/h"}
